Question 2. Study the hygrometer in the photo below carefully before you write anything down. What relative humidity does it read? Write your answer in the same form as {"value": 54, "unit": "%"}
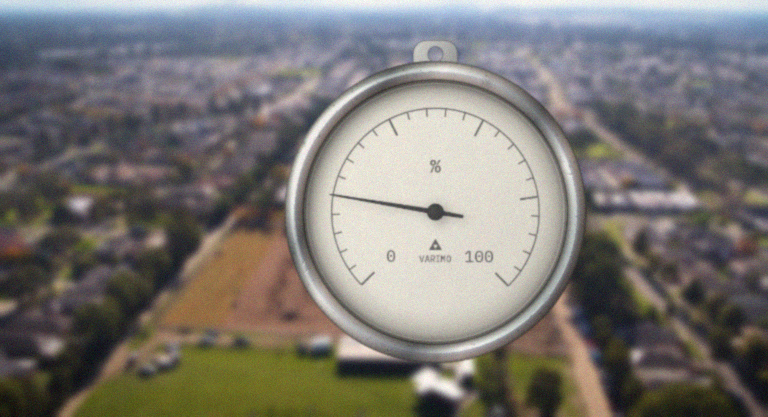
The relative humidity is {"value": 20, "unit": "%"}
